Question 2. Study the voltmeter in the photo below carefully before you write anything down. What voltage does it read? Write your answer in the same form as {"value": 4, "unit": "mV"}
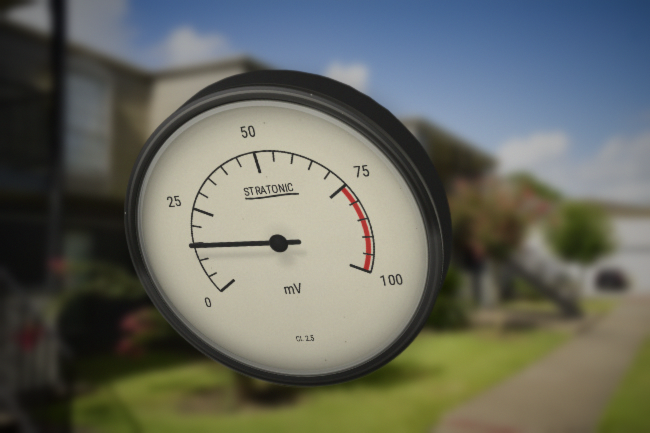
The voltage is {"value": 15, "unit": "mV"}
